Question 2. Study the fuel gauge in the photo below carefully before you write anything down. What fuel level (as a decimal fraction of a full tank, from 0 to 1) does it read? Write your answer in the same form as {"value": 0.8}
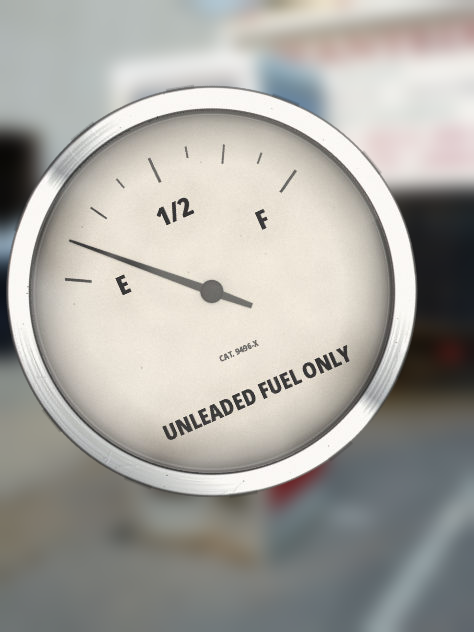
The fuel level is {"value": 0.125}
